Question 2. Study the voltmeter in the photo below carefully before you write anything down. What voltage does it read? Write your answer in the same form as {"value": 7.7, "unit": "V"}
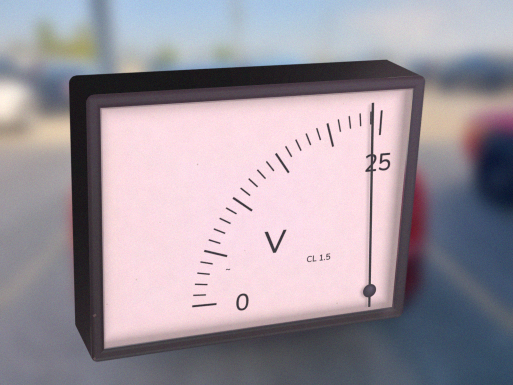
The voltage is {"value": 24, "unit": "V"}
